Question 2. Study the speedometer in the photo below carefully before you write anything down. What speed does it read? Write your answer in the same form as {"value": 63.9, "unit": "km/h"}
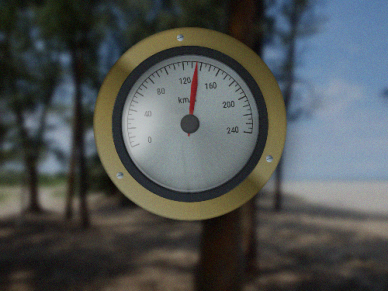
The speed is {"value": 135, "unit": "km/h"}
